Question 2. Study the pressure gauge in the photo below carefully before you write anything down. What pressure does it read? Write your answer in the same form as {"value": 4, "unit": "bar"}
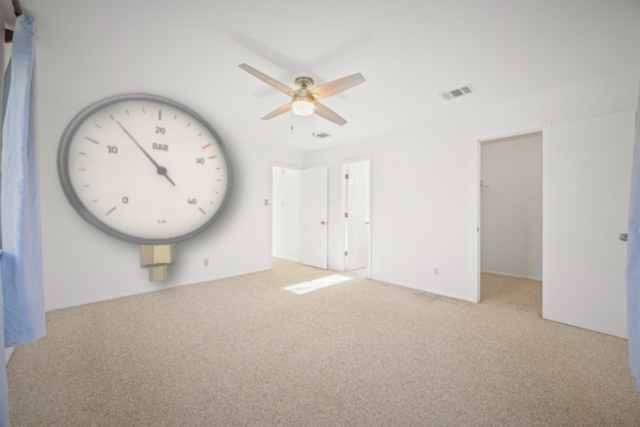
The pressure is {"value": 14, "unit": "bar"}
